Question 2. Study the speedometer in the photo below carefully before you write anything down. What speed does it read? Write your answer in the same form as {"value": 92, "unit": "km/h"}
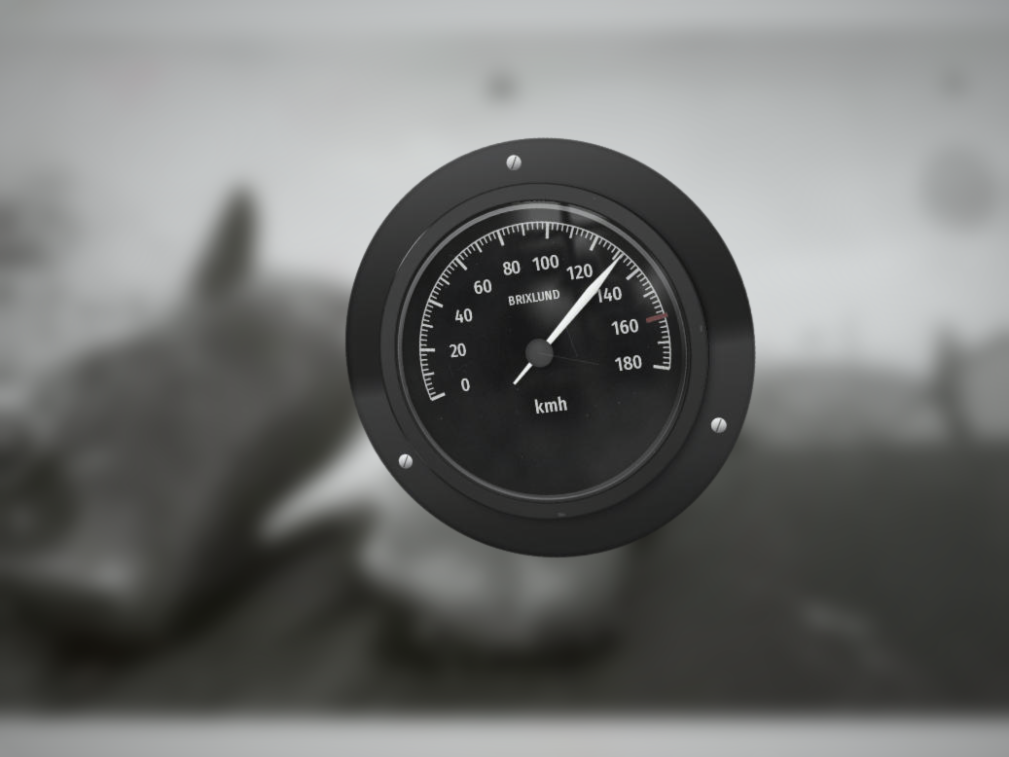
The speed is {"value": 132, "unit": "km/h"}
